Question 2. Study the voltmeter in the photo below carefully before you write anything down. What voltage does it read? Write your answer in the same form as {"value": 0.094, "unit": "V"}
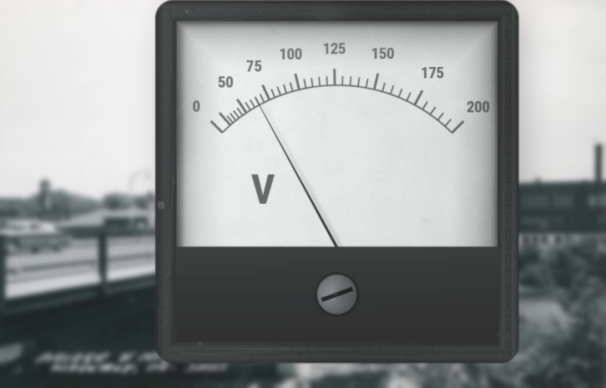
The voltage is {"value": 65, "unit": "V"}
